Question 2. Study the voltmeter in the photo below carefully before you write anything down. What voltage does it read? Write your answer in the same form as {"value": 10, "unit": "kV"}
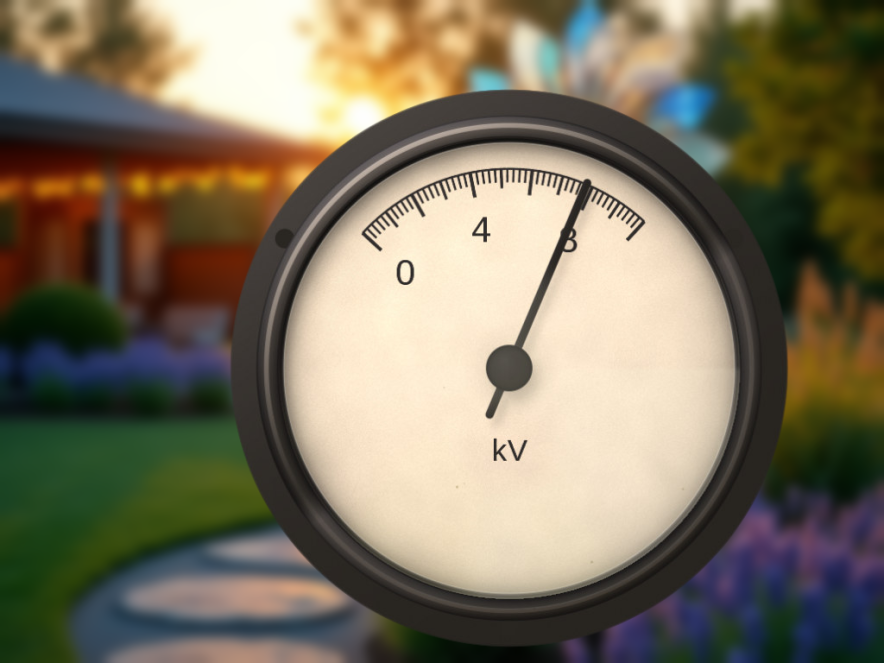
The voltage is {"value": 7.8, "unit": "kV"}
